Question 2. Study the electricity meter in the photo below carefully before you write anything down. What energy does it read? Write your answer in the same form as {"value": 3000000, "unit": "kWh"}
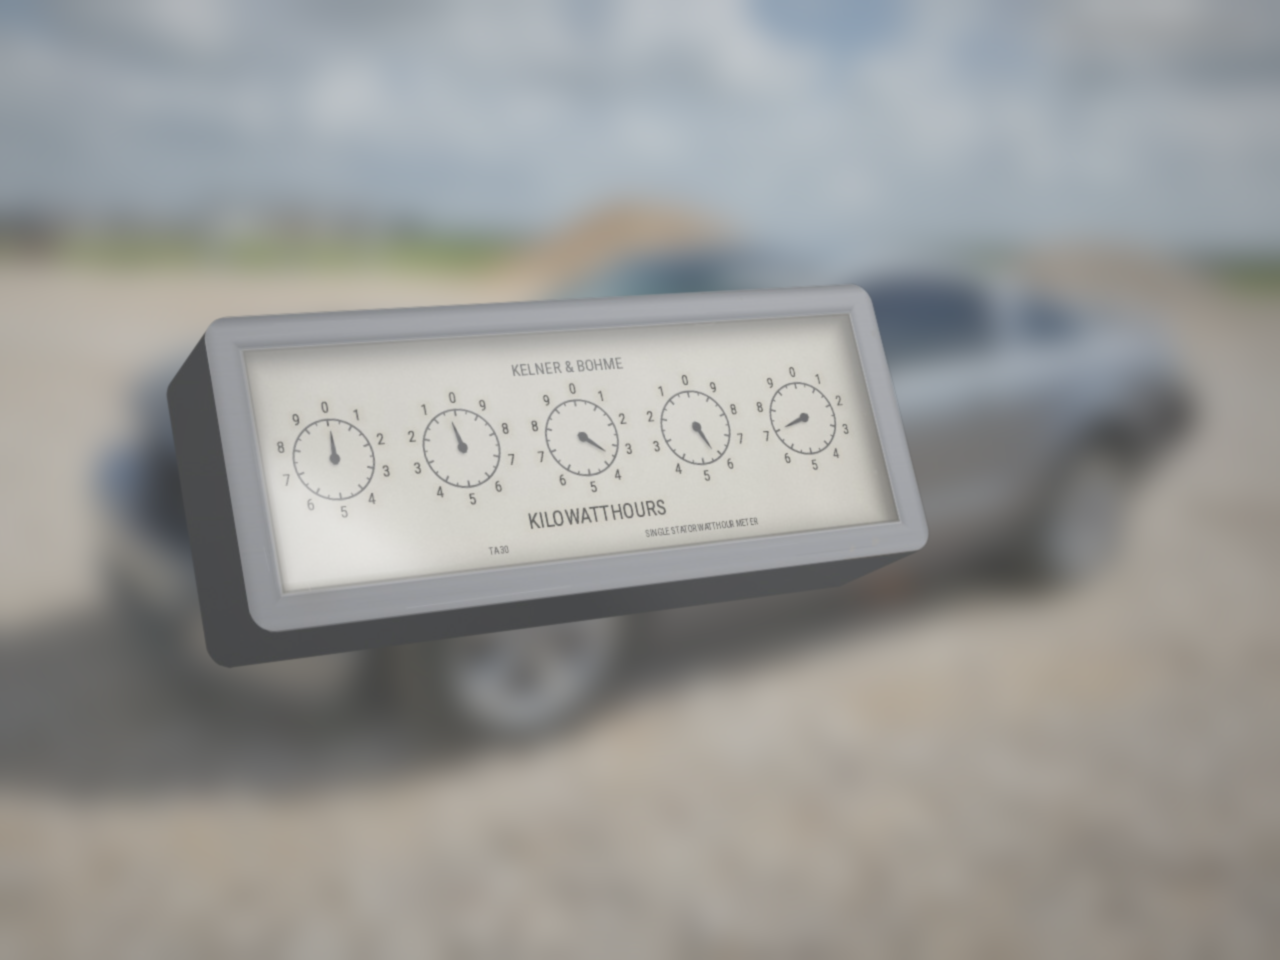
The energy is {"value": 357, "unit": "kWh"}
